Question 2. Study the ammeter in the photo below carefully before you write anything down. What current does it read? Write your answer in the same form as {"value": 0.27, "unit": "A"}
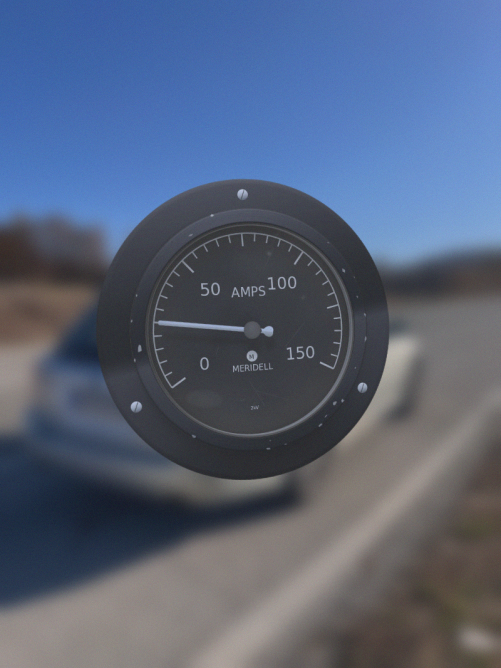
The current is {"value": 25, "unit": "A"}
